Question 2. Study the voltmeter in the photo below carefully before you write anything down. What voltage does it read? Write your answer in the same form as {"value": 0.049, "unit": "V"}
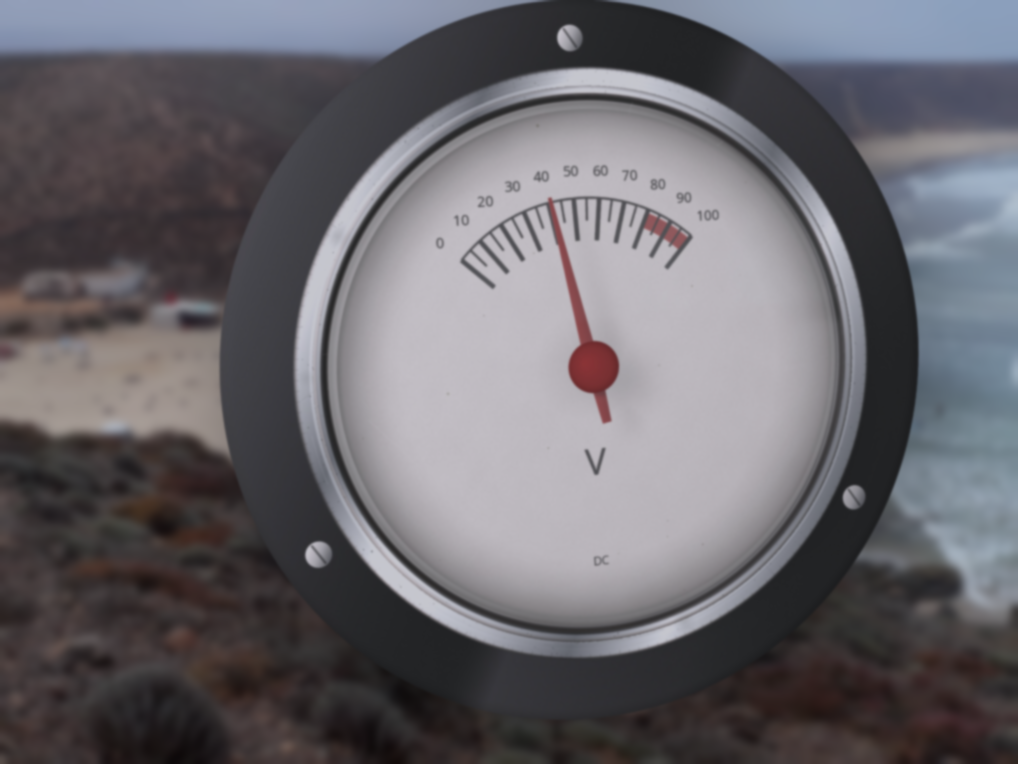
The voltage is {"value": 40, "unit": "V"}
